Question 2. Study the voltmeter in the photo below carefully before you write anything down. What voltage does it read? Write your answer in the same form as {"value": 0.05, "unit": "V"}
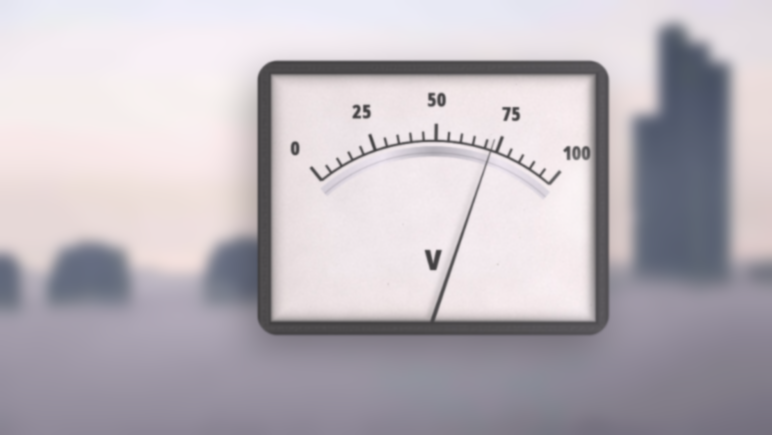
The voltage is {"value": 72.5, "unit": "V"}
